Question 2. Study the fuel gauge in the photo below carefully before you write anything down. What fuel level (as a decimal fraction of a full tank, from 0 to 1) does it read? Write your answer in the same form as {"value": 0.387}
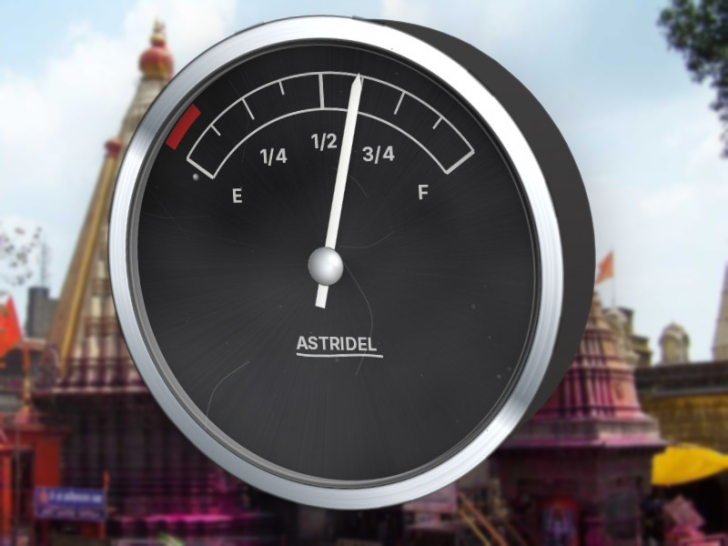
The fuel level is {"value": 0.625}
